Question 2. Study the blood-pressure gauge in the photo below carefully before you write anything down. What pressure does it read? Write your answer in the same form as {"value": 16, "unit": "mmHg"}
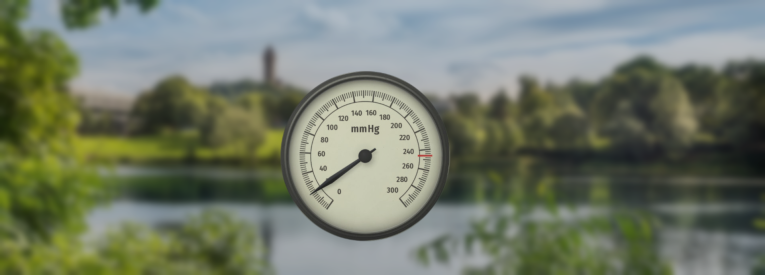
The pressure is {"value": 20, "unit": "mmHg"}
